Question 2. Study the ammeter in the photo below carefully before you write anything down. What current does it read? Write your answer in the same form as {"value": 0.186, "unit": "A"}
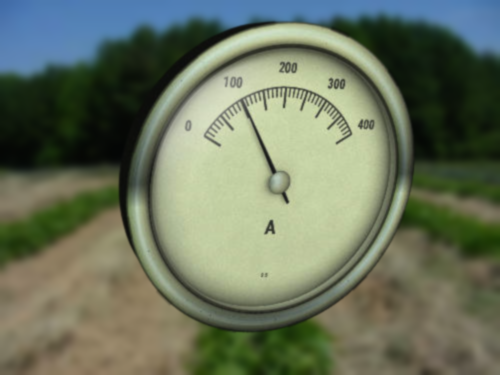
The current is {"value": 100, "unit": "A"}
